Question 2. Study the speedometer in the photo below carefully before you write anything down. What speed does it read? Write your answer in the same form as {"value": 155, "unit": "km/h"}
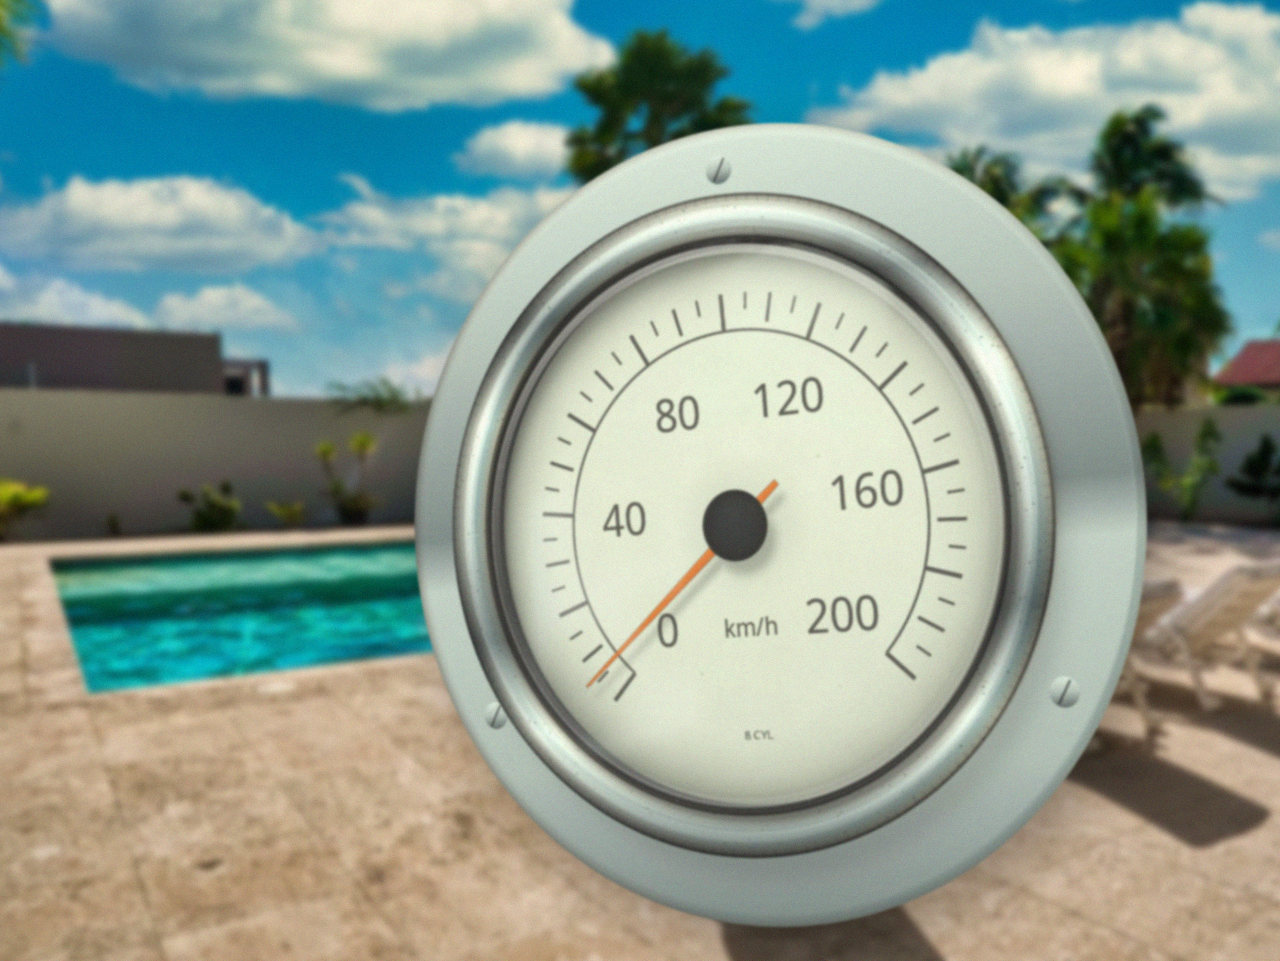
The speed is {"value": 5, "unit": "km/h"}
